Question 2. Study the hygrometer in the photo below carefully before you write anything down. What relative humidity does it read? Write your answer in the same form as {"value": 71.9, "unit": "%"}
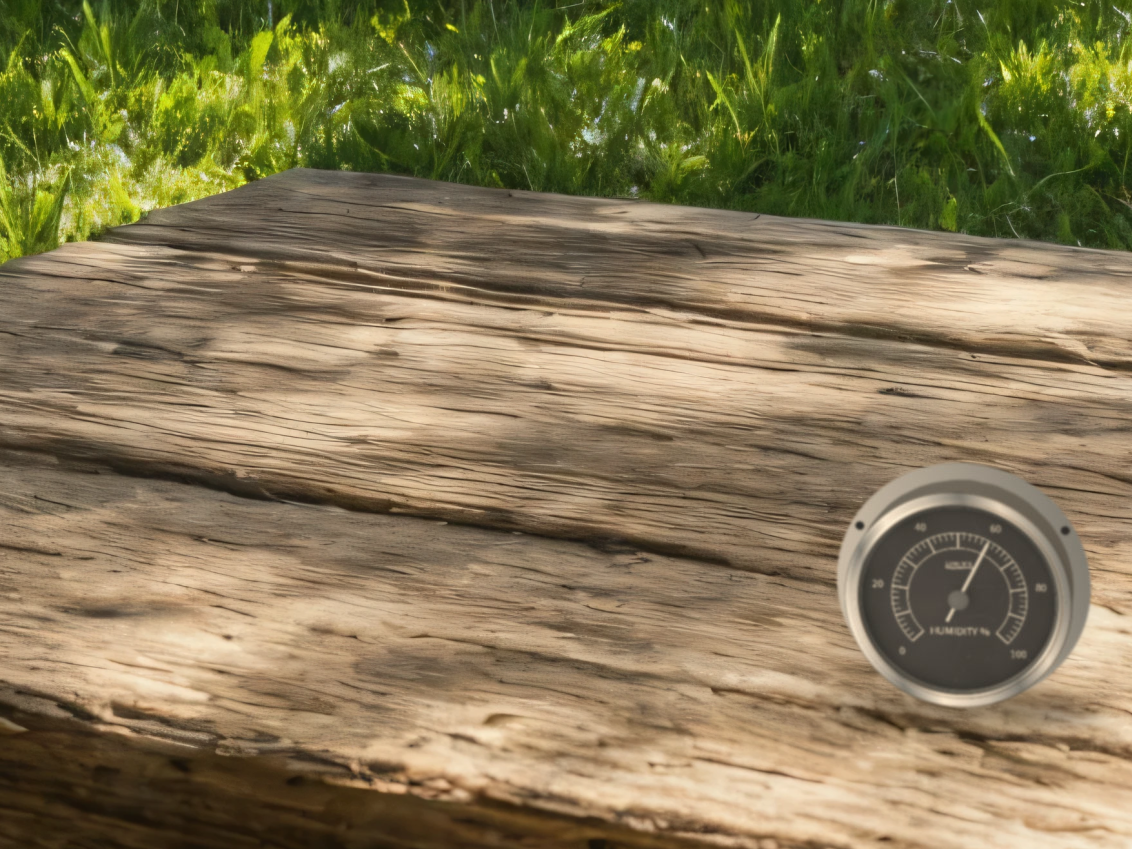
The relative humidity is {"value": 60, "unit": "%"}
